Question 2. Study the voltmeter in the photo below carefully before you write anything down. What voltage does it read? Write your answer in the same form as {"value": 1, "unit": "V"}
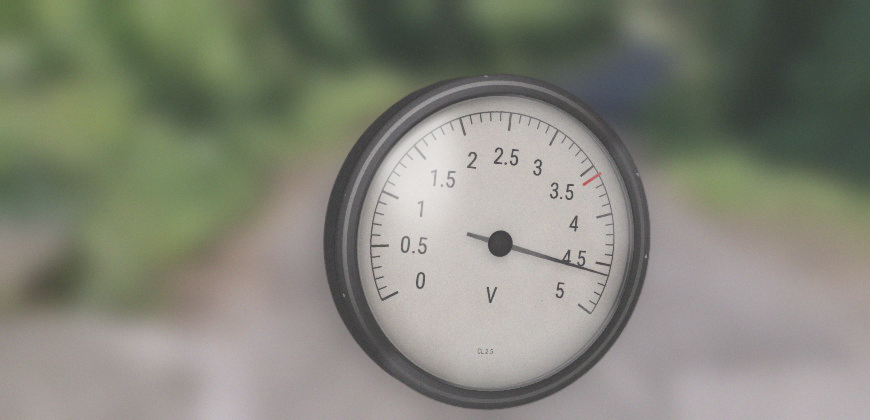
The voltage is {"value": 4.6, "unit": "V"}
